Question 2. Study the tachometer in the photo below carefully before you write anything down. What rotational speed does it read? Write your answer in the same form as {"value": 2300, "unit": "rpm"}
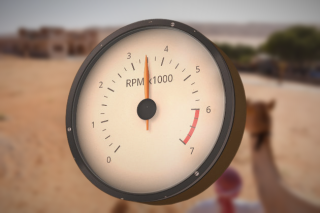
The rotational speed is {"value": 3500, "unit": "rpm"}
